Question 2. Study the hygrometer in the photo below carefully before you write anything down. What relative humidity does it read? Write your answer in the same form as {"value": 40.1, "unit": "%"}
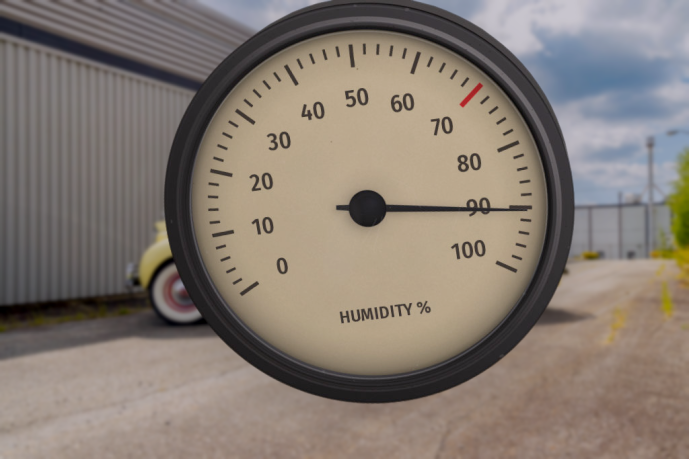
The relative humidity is {"value": 90, "unit": "%"}
